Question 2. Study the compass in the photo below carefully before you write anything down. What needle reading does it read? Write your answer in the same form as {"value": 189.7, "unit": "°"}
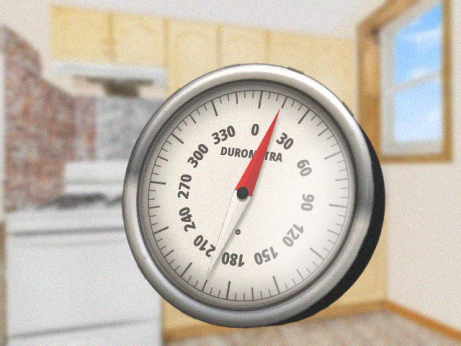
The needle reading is {"value": 15, "unit": "°"}
